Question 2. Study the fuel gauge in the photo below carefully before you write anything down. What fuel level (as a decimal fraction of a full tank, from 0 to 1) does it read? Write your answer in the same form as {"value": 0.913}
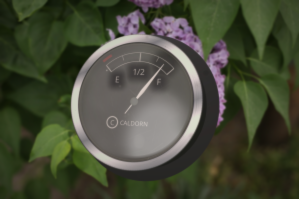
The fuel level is {"value": 0.875}
